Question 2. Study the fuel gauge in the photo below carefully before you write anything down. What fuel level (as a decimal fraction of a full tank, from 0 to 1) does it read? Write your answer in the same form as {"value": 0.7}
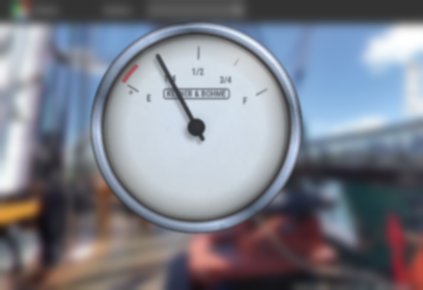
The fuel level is {"value": 0.25}
